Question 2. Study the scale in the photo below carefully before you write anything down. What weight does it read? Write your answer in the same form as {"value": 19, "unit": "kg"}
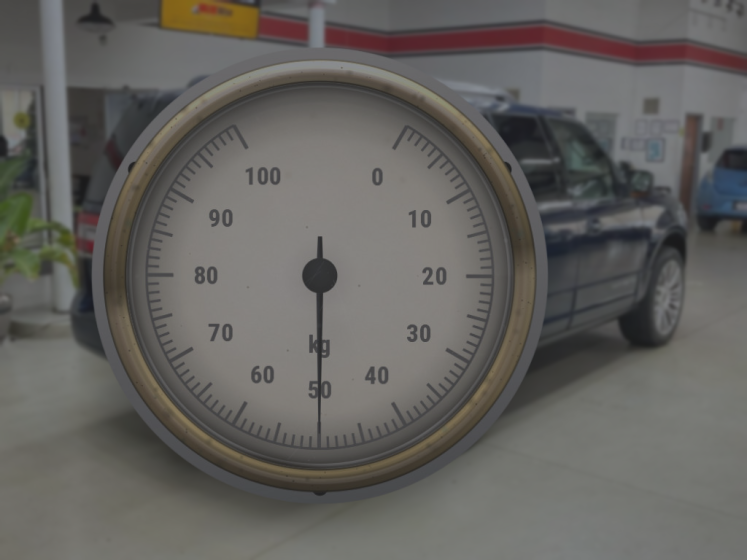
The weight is {"value": 50, "unit": "kg"}
